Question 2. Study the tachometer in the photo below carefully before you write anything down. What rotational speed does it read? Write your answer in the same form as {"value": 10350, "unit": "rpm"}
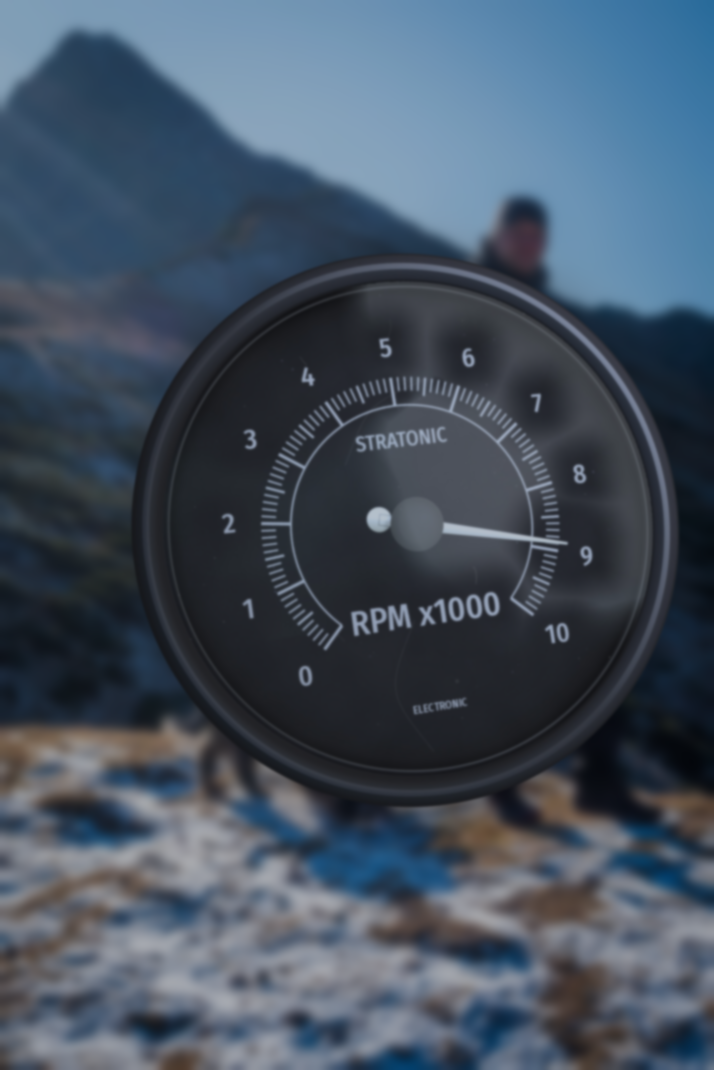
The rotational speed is {"value": 8900, "unit": "rpm"}
